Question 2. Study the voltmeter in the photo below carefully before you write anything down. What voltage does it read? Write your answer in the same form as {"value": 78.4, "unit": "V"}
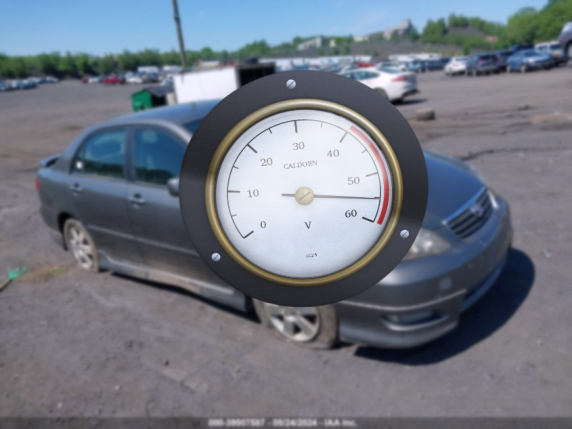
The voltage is {"value": 55, "unit": "V"}
